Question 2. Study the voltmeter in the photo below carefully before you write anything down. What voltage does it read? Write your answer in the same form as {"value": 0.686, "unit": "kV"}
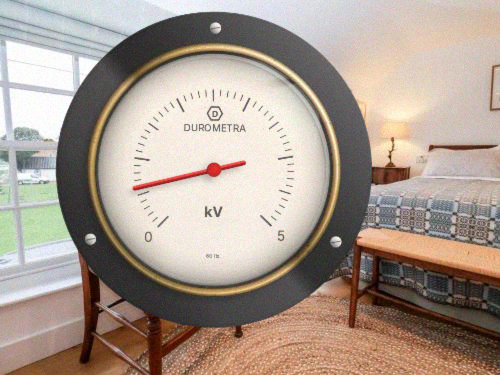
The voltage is {"value": 0.6, "unit": "kV"}
